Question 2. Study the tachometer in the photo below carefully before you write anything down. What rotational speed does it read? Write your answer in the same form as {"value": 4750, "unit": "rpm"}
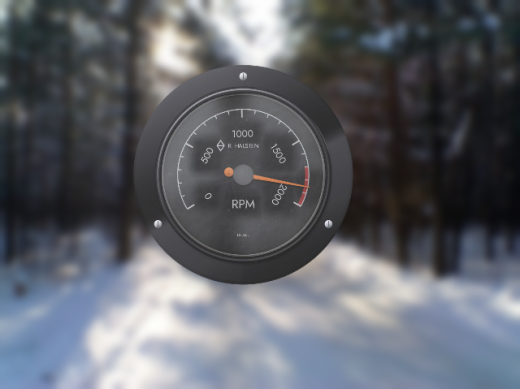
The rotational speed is {"value": 1850, "unit": "rpm"}
